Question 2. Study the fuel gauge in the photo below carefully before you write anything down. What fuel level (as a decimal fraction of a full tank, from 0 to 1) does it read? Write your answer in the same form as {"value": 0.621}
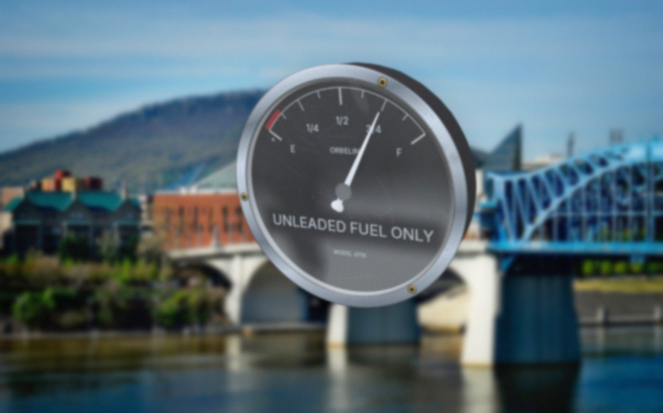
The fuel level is {"value": 0.75}
